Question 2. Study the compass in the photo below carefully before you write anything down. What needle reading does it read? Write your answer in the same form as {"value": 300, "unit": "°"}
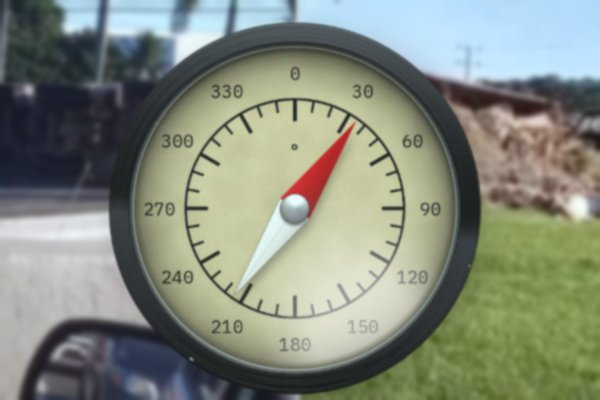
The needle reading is {"value": 35, "unit": "°"}
